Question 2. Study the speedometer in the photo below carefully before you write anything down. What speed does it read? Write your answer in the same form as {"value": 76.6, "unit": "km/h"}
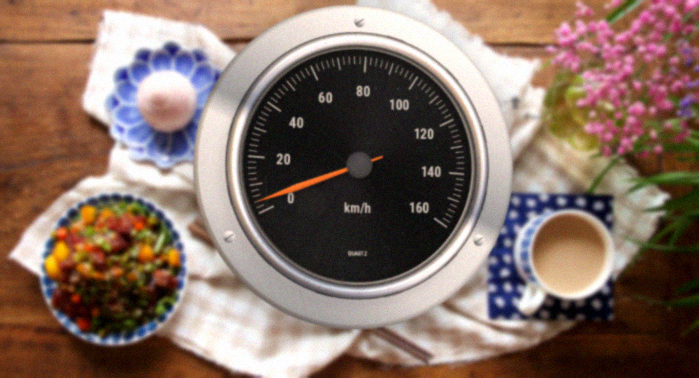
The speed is {"value": 4, "unit": "km/h"}
